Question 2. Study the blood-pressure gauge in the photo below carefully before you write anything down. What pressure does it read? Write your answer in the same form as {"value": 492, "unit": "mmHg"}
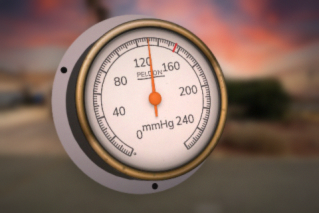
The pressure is {"value": 130, "unit": "mmHg"}
